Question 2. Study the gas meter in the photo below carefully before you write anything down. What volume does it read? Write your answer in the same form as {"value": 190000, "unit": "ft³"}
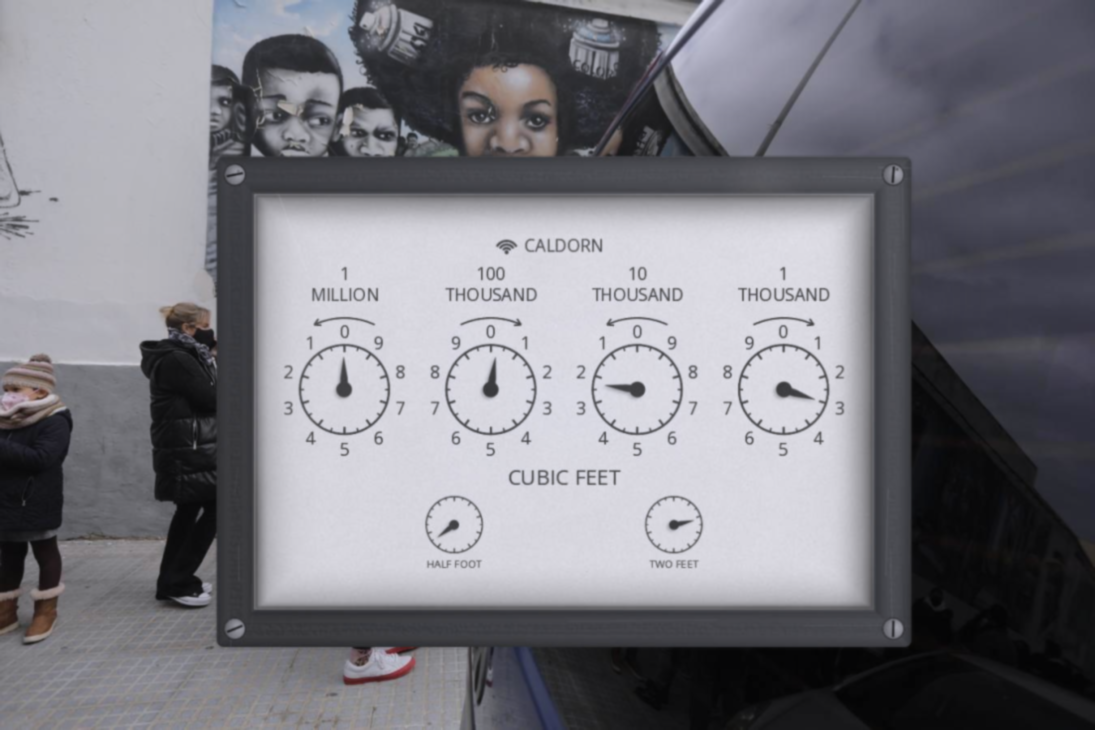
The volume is {"value": 2300, "unit": "ft³"}
